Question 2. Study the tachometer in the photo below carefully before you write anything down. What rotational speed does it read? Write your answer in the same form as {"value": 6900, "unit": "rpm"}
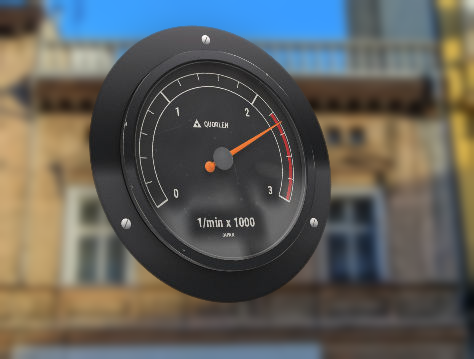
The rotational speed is {"value": 2300, "unit": "rpm"}
